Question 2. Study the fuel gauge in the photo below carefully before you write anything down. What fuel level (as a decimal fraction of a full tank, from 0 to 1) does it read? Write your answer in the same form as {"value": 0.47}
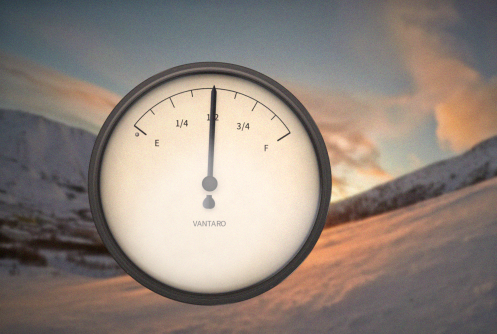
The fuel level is {"value": 0.5}
